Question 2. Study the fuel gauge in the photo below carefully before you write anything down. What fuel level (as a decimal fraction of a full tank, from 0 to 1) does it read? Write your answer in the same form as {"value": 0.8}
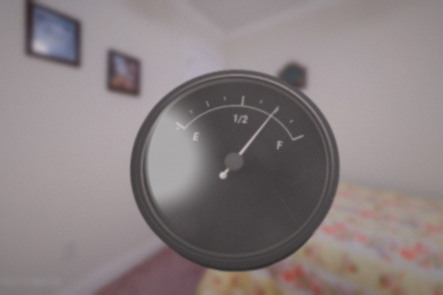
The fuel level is {"value": 0.75}
